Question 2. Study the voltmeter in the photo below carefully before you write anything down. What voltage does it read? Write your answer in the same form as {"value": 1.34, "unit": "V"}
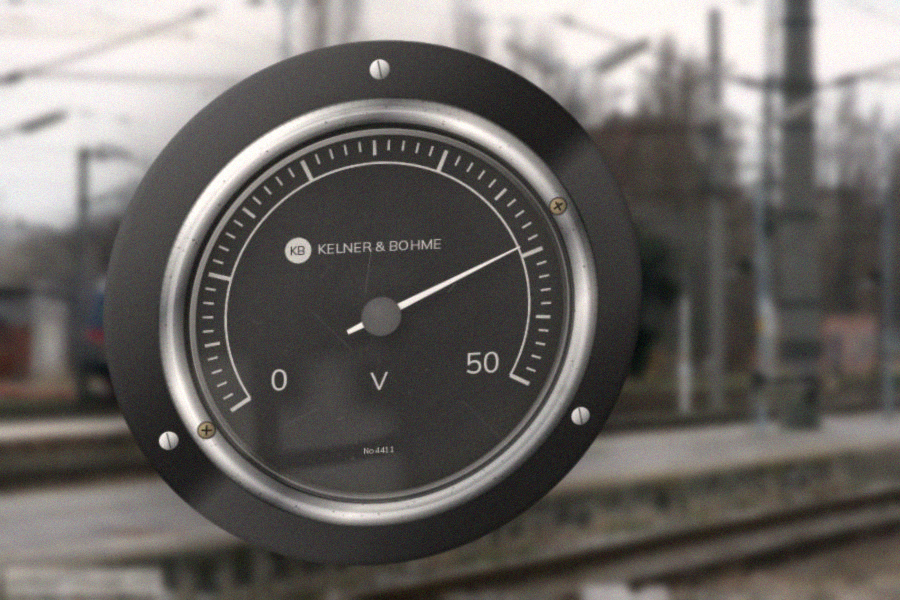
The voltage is {"value": 39, "unit": "V"}
